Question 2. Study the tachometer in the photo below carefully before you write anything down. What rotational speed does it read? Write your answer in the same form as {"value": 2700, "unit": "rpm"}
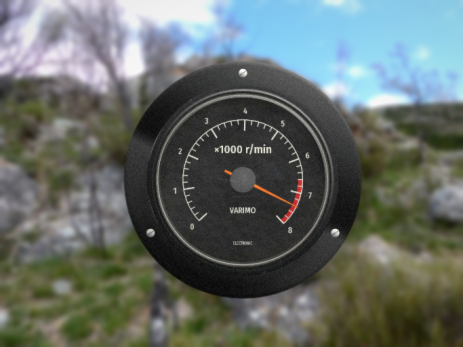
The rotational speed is {"value": 7400, "unit": "rpm"}
